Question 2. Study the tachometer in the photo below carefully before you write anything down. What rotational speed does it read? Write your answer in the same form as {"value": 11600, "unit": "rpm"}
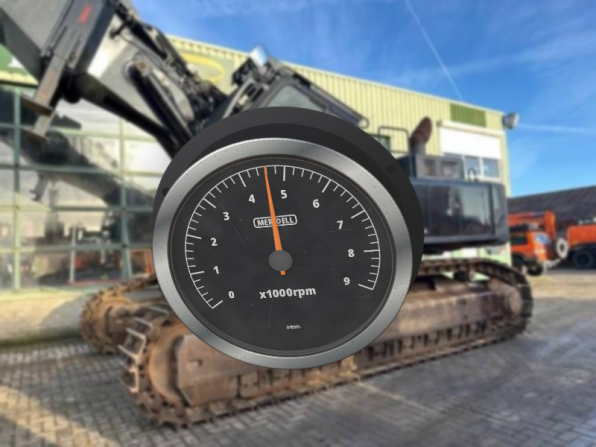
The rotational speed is {"value": 4600, "unit": "rpm"}
